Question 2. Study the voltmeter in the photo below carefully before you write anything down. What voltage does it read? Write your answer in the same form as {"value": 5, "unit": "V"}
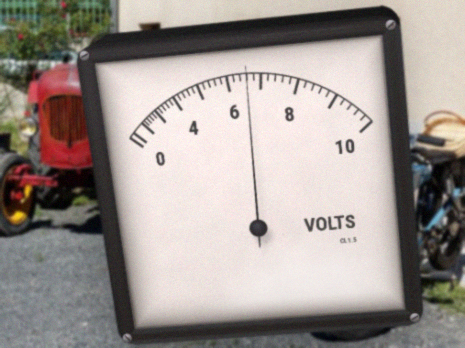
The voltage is {"value": 6.6, "unit": "V"}
